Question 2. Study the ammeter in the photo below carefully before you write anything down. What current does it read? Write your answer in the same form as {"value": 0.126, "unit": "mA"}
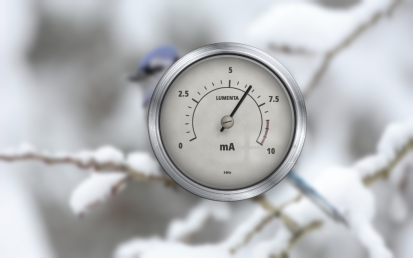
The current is {"value": 6.25, "unit": "mA"}
